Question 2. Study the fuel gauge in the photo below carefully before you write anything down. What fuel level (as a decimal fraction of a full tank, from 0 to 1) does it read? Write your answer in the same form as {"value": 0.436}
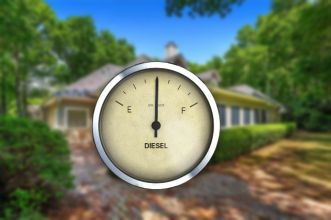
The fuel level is {"value": 0.5}
